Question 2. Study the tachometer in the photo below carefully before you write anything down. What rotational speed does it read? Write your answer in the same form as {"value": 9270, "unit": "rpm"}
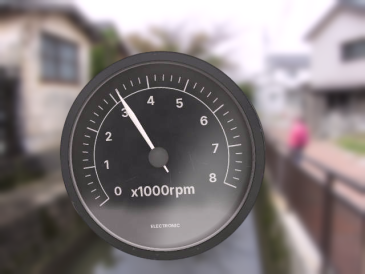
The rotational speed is {"value": 3200, "unit": "rpm"}
